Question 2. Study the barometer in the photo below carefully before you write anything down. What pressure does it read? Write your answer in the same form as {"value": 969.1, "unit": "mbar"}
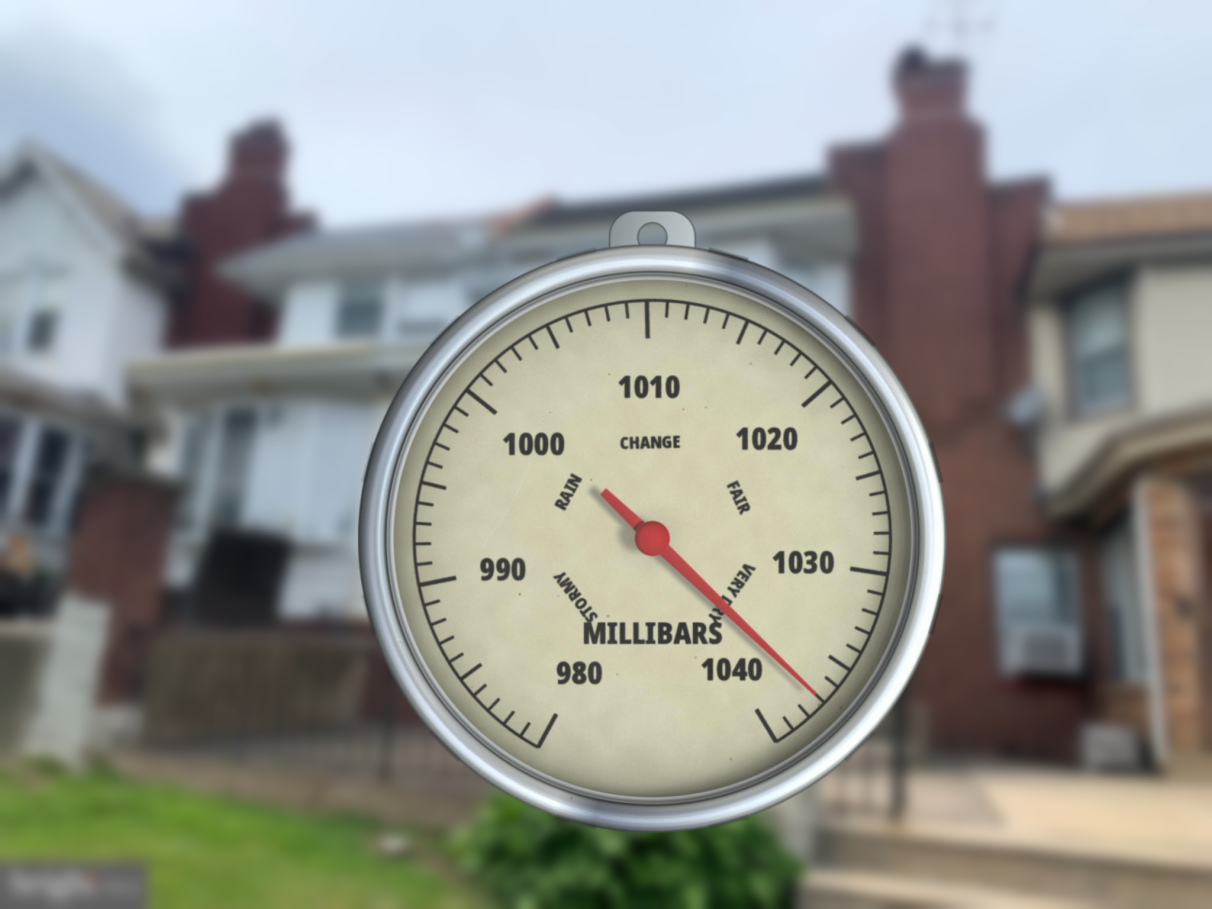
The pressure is {"value": 1037, "unit": "mbar"}
